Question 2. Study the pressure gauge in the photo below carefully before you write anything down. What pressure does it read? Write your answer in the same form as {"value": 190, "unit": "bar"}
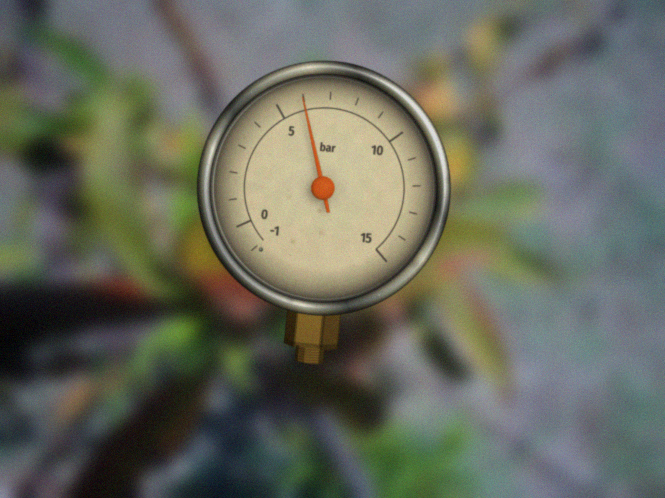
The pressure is {"value": 6, "unit": "bar"}
